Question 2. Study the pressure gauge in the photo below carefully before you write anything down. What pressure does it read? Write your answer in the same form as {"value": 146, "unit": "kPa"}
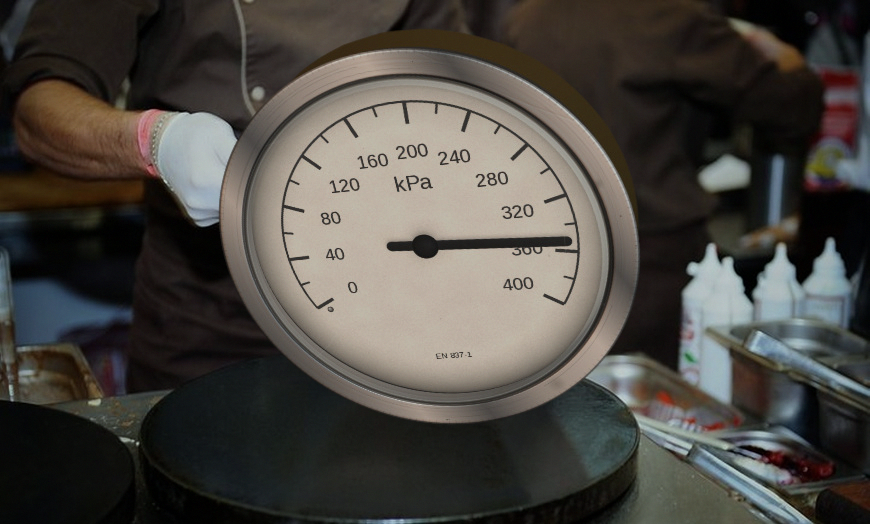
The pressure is {"value": 350, "unit": "kPa"}
